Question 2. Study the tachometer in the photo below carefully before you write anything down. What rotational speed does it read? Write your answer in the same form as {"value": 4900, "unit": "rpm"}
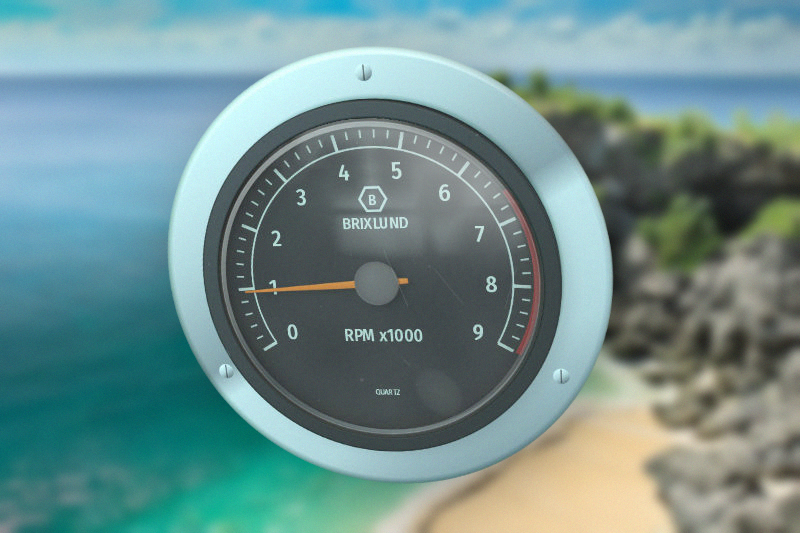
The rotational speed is {"value": 1000, "unit": "rpm"}
